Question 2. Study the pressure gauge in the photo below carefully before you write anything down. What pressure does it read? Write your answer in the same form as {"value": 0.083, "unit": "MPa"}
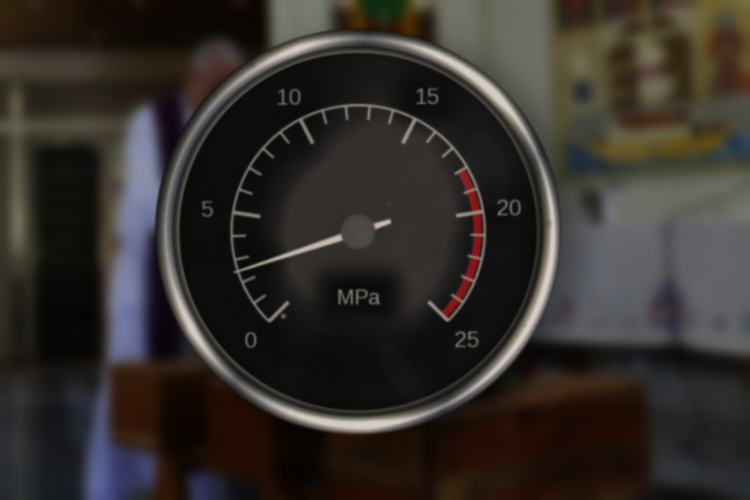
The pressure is {"value": 2.5, "unit": "MPa"}
